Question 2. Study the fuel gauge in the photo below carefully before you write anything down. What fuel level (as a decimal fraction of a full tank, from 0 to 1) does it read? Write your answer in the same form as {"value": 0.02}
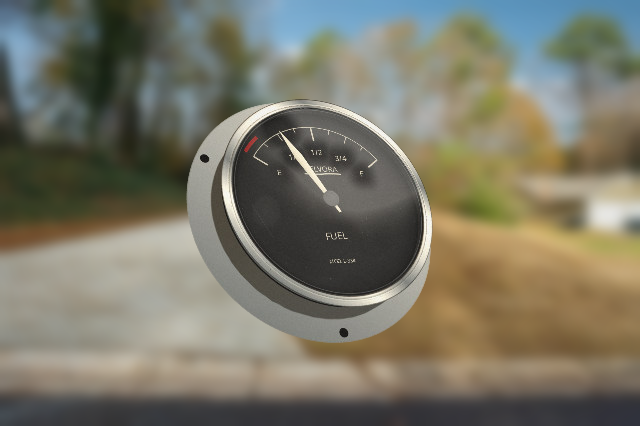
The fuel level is {"value": 0.25}
